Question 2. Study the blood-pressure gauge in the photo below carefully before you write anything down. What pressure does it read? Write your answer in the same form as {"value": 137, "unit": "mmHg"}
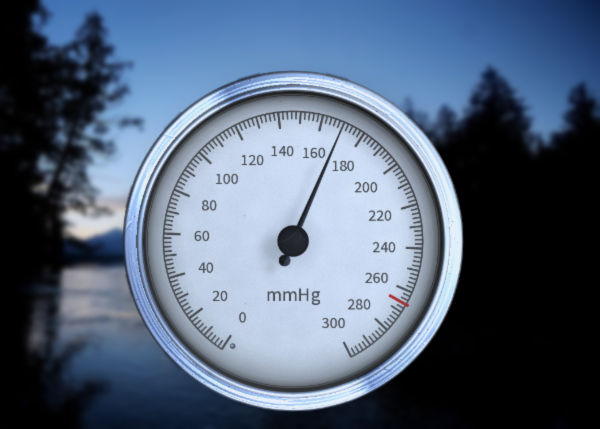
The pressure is {"value": 170, "unit": "mmHg"}
